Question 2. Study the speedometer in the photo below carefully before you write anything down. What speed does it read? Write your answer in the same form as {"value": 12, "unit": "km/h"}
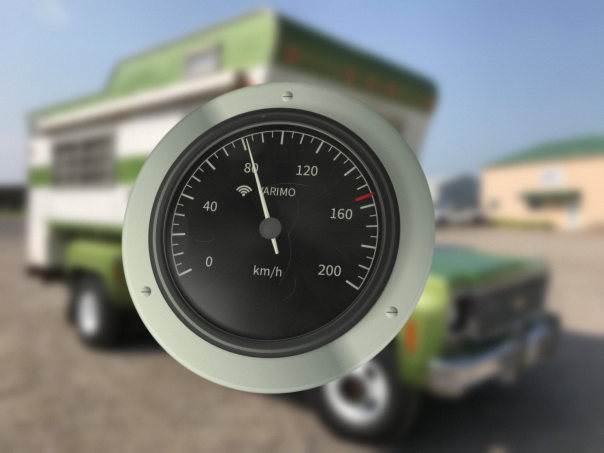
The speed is {"value": 82.5, "unit": "km/h"}
